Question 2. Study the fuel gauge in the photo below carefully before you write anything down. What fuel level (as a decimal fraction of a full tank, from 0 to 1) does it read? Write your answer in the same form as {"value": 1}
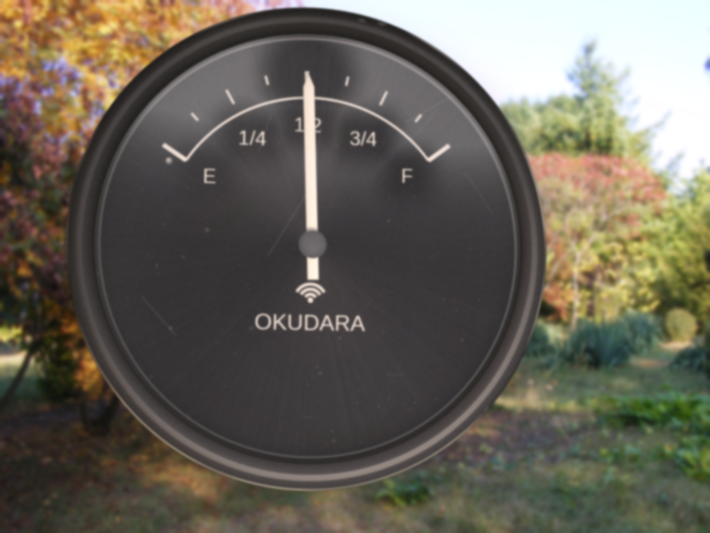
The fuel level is {"value": 0.5}
